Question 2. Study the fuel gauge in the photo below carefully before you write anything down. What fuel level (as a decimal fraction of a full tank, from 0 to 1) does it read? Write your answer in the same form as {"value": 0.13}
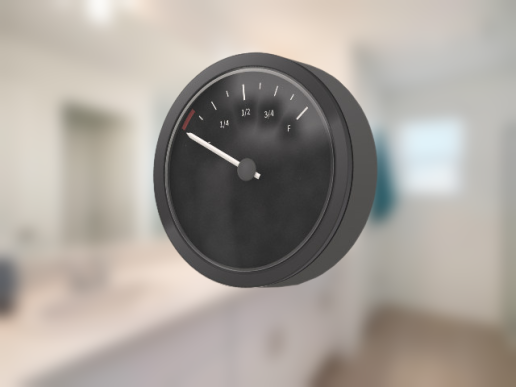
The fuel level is {"value": 0}
